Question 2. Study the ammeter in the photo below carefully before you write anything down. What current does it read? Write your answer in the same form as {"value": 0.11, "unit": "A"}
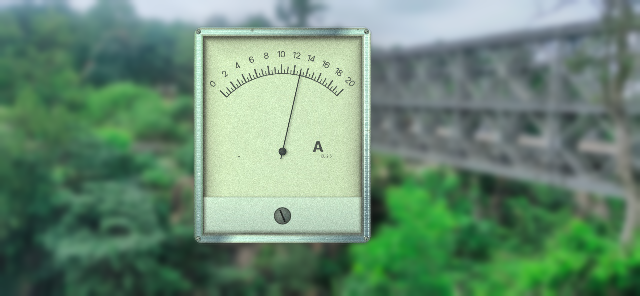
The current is {"value": 13, "unit": "A"}
